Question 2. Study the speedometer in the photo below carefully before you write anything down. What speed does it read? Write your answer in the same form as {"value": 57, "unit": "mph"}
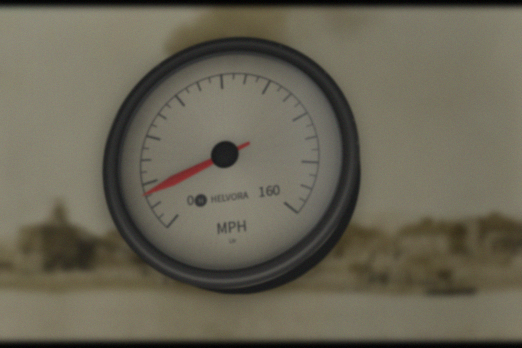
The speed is {"value": 15, "unit": "mph"}
